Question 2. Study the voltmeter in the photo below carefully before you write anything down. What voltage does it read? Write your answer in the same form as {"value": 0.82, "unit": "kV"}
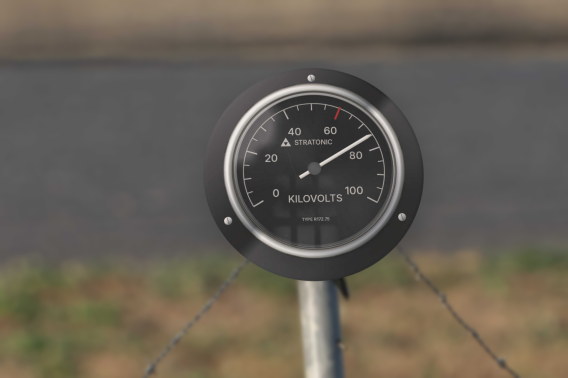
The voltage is {"value": 75, "unit": "kV"}
